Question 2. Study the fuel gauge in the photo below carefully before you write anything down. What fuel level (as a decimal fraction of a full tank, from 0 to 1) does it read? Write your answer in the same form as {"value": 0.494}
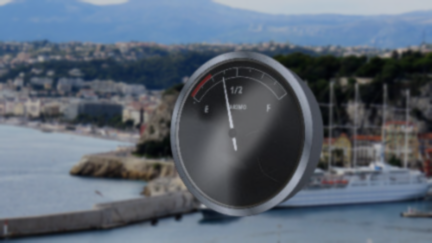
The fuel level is {"value": 0.375}
